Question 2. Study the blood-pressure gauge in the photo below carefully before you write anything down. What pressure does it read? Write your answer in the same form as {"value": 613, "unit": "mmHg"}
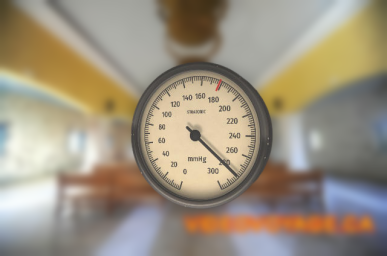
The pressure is {"value": 280, "unit": "mmHg"}
